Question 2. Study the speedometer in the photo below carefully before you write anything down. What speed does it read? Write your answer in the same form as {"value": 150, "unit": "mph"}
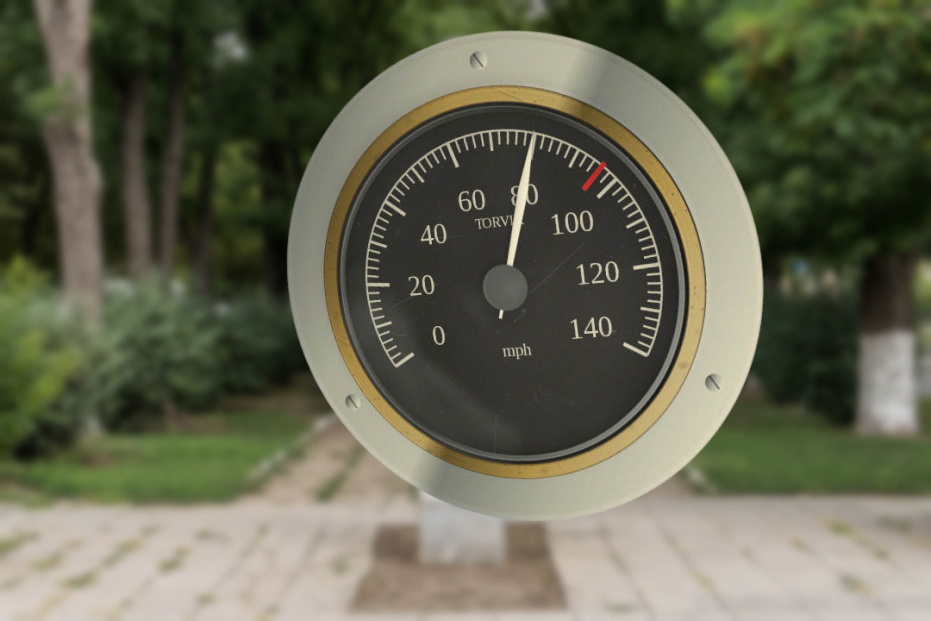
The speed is {"value": 80, "unit": "mph"}
